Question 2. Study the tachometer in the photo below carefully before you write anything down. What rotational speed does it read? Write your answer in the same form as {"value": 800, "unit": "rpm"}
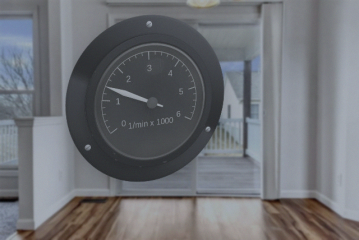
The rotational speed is {"value": 1400, "unit": "rpm"}
